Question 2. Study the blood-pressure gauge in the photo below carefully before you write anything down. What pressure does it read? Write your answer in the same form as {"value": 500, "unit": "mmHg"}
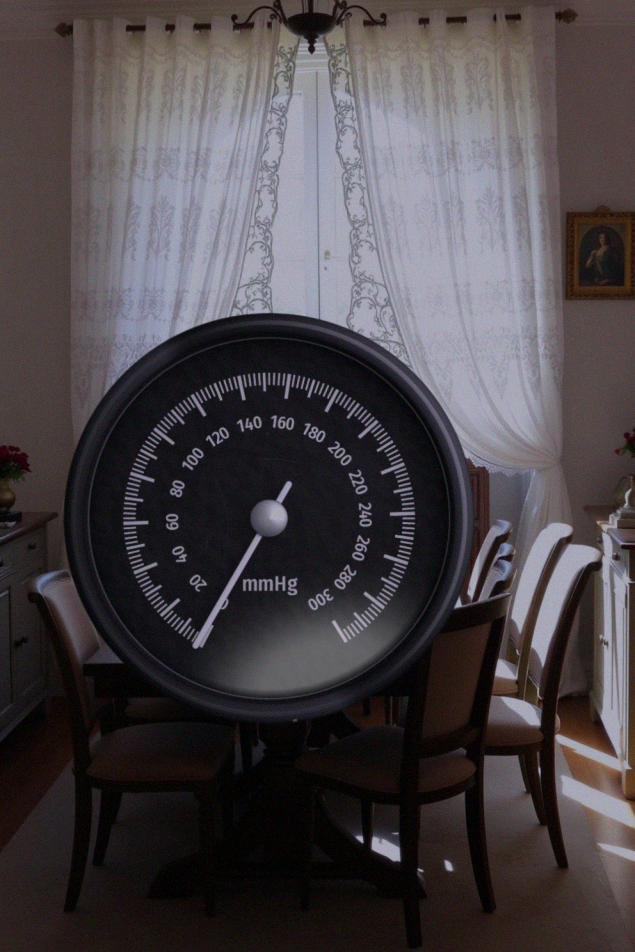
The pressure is {"value": 2, "unit": "mmHg"}
